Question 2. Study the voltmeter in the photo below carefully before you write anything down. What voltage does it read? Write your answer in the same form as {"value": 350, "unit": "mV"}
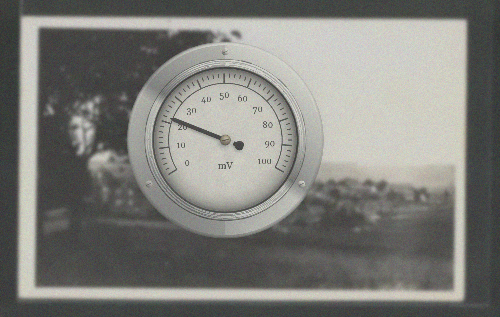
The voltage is {"value": 22, "unit": "mV"}
